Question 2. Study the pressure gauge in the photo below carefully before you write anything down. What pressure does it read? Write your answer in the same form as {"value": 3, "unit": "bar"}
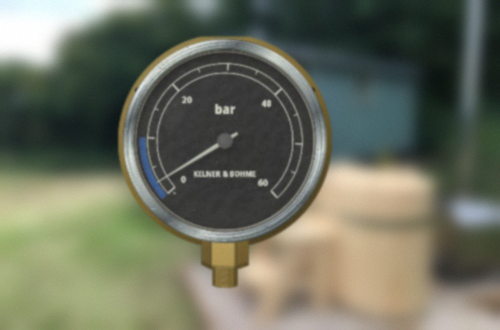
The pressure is {"value": 2.5, "unit": "bar"}
